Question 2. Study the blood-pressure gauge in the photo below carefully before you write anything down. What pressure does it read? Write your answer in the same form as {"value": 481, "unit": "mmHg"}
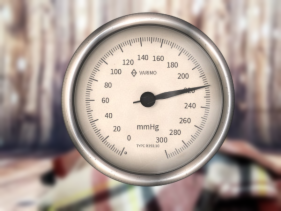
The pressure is {"value": 220, "unit": "mmHg"}
